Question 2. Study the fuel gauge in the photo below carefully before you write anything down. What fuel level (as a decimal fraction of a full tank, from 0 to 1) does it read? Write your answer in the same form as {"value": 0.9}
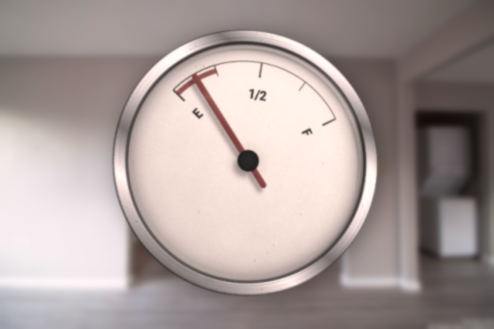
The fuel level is {"value": 0.125}
